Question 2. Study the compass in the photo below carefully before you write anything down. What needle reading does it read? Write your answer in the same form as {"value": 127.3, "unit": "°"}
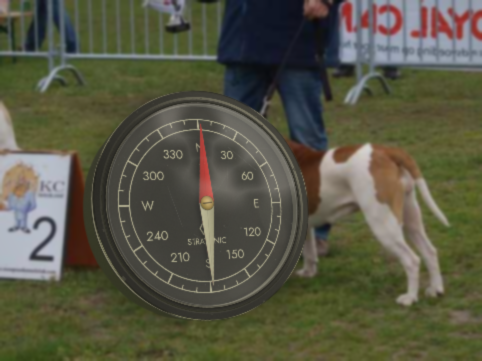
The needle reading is {"value": 0, "unit": "°"}
